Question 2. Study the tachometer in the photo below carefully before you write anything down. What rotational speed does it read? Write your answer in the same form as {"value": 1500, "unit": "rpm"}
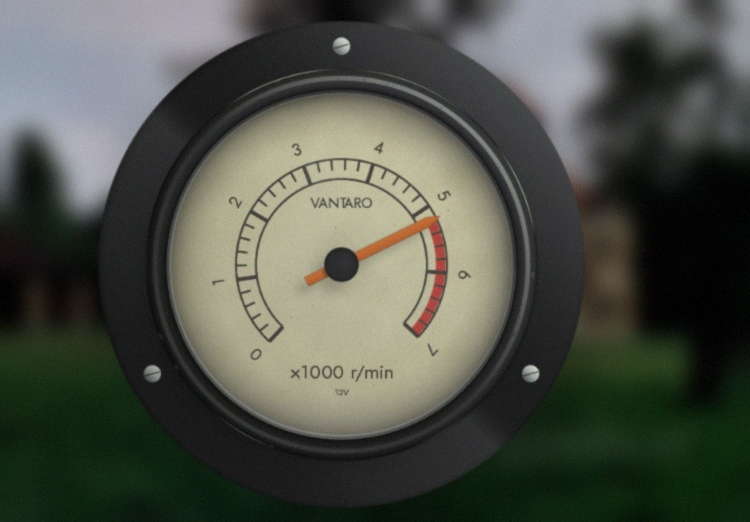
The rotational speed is {"value": 5200, "unit": "rpm"}
